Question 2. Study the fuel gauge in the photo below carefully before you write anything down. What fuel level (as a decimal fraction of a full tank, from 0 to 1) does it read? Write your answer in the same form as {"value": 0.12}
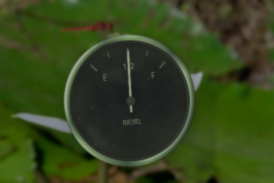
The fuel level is {"value": 0.5}
